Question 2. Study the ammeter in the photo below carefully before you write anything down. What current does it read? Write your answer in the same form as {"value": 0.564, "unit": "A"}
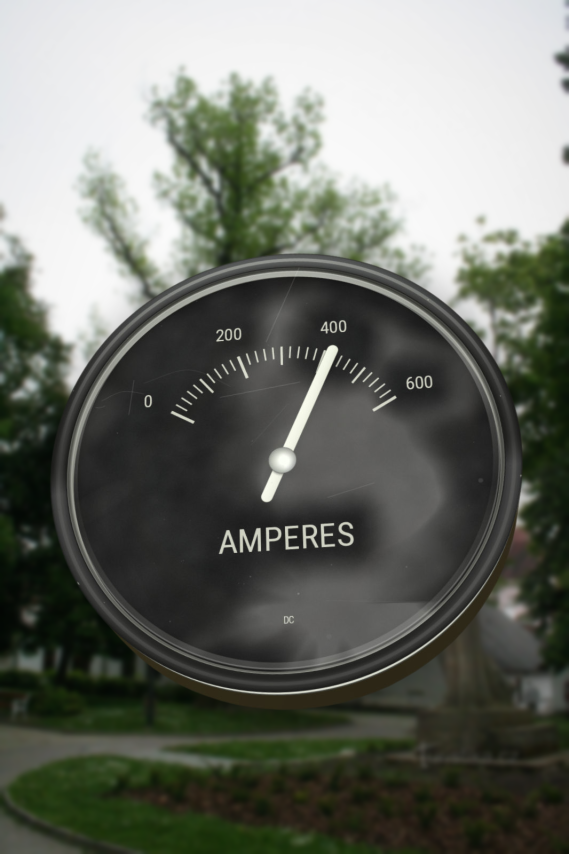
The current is {"value": 420, "unit": "A"}
